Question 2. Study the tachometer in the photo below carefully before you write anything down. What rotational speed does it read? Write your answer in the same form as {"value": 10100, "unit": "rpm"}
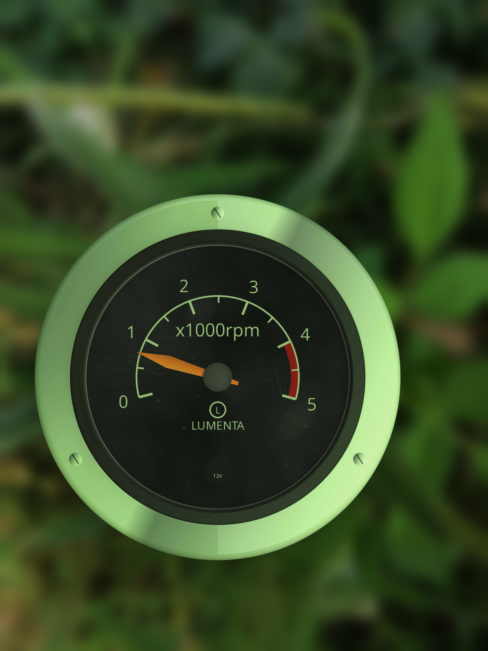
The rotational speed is {"value": 750, "unit": "rpm"}
